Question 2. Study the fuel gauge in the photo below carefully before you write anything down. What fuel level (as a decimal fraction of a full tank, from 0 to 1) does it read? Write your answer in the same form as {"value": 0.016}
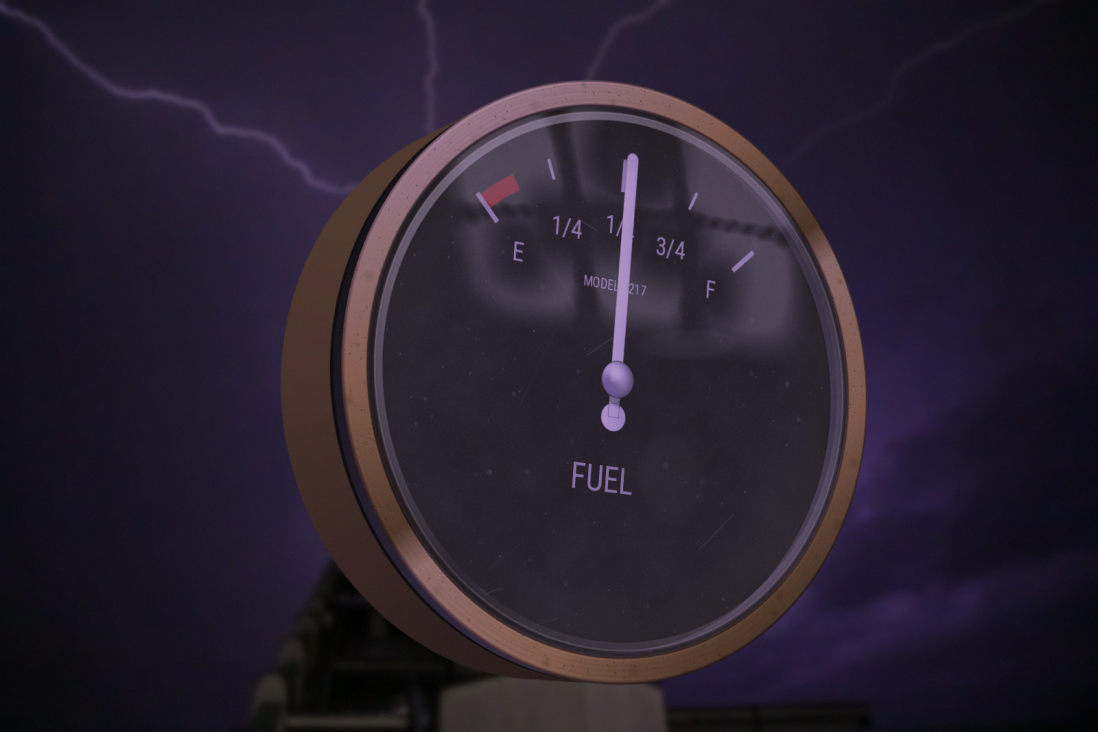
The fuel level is {"value": 0.5}
